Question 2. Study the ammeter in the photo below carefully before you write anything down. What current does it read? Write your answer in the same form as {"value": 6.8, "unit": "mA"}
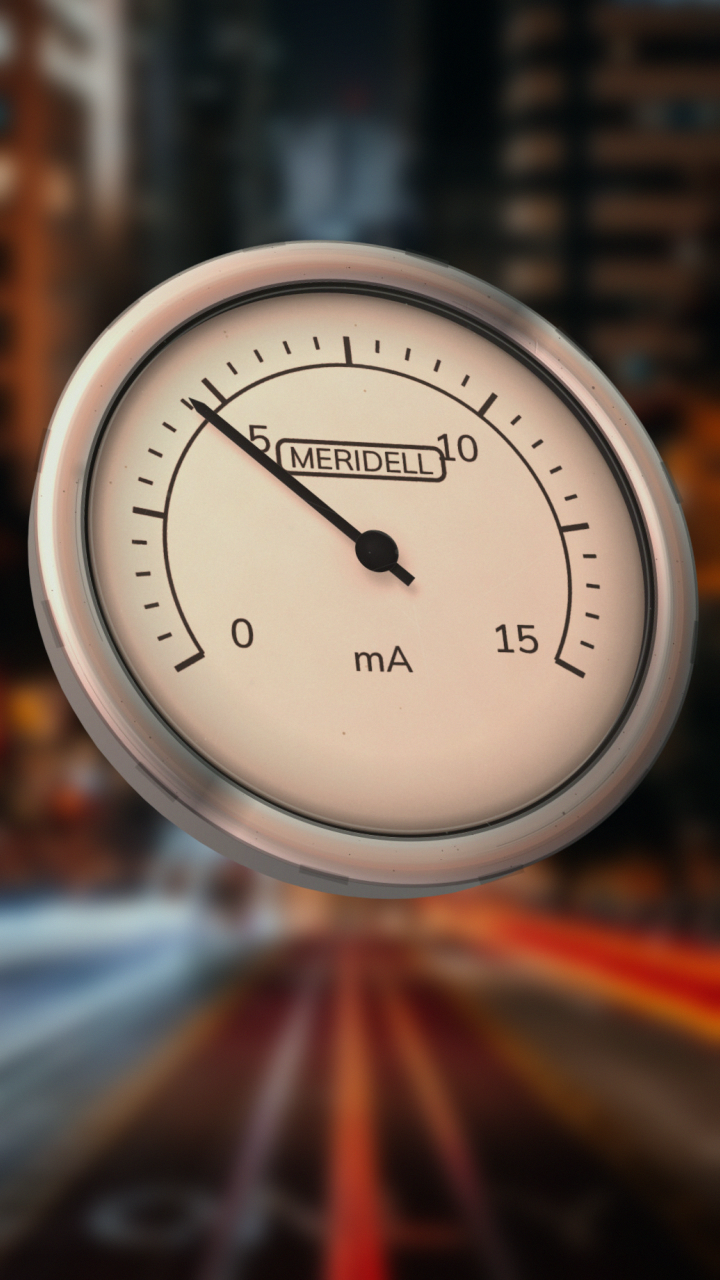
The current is {"value": 4.5, "unit": "mA"}
